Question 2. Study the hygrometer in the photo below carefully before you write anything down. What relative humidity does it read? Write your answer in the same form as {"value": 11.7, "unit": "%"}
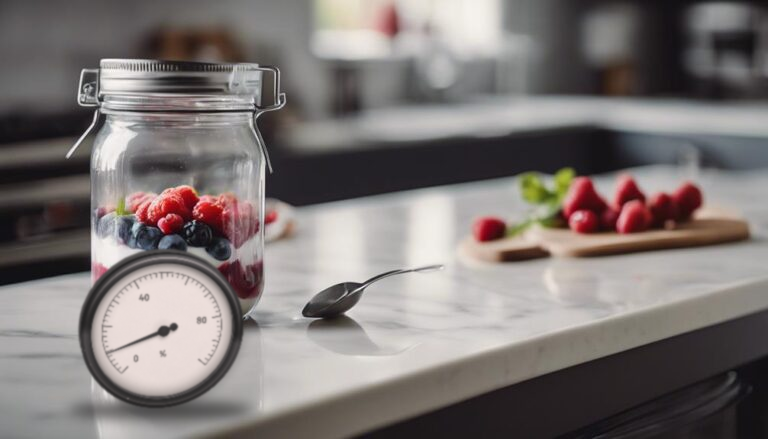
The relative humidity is {"value": 10, "unit": "%"}
